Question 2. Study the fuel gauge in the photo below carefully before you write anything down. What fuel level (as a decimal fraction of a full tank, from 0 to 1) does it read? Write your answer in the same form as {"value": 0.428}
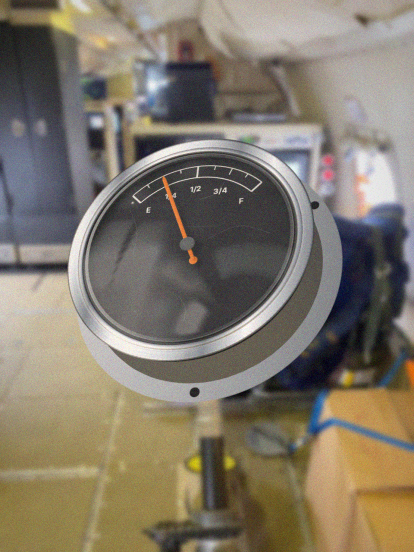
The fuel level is {"value": 0.25}
